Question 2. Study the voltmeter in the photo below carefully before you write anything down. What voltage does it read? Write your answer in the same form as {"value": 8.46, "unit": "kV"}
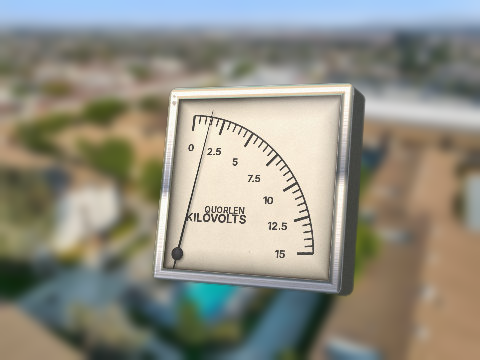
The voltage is {"value": 1.5, "unit": "kV"}
